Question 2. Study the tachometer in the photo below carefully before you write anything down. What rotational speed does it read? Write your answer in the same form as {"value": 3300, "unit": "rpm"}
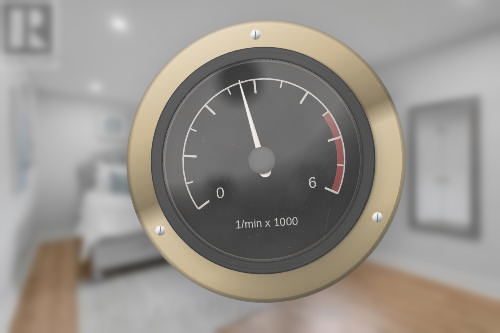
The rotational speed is {"value": 2750, "unit": "rpm"}
